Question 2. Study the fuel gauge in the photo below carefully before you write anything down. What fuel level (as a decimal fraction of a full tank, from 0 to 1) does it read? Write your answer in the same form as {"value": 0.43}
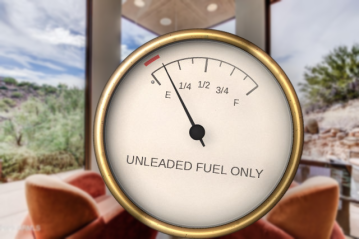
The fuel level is {"value": 0.125}
